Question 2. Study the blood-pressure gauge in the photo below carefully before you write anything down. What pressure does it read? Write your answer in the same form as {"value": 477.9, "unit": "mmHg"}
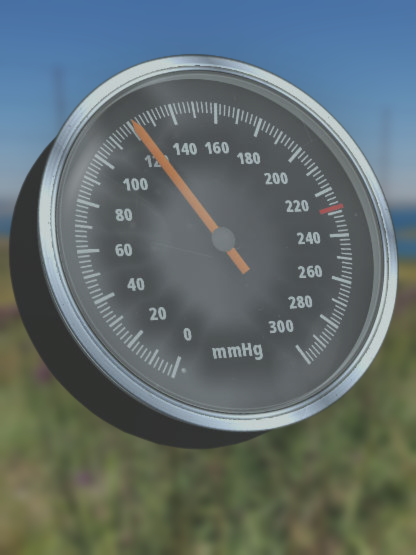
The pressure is {"value": 120, "unit": "mmHg"}
